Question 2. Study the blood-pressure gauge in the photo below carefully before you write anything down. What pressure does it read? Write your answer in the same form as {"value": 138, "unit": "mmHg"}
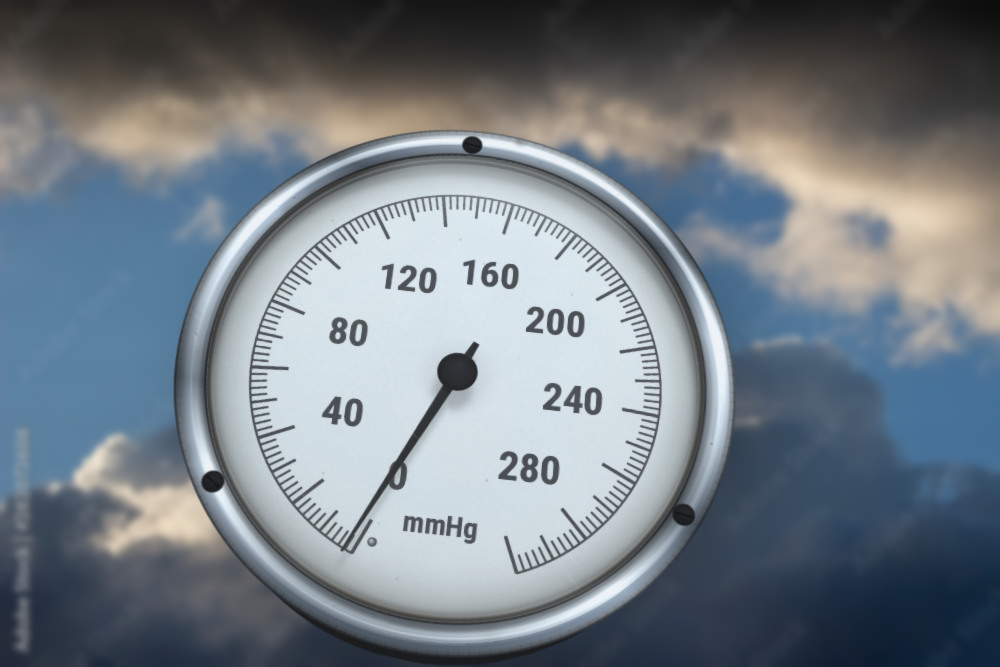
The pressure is {"value": 2, "unit": "mmHg"}
